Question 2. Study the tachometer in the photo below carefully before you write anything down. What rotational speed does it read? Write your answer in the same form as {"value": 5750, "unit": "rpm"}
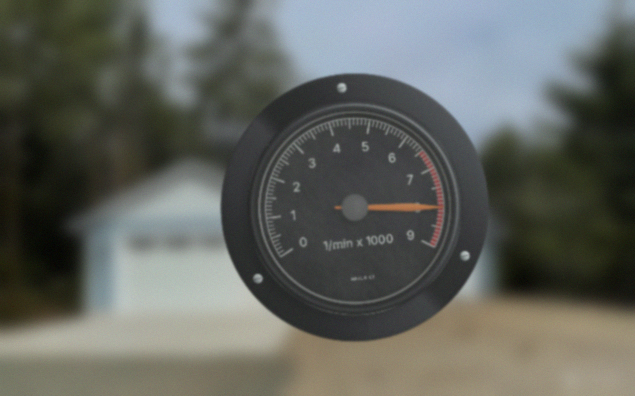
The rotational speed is {"value": 8000, "unit": "rpm"}
